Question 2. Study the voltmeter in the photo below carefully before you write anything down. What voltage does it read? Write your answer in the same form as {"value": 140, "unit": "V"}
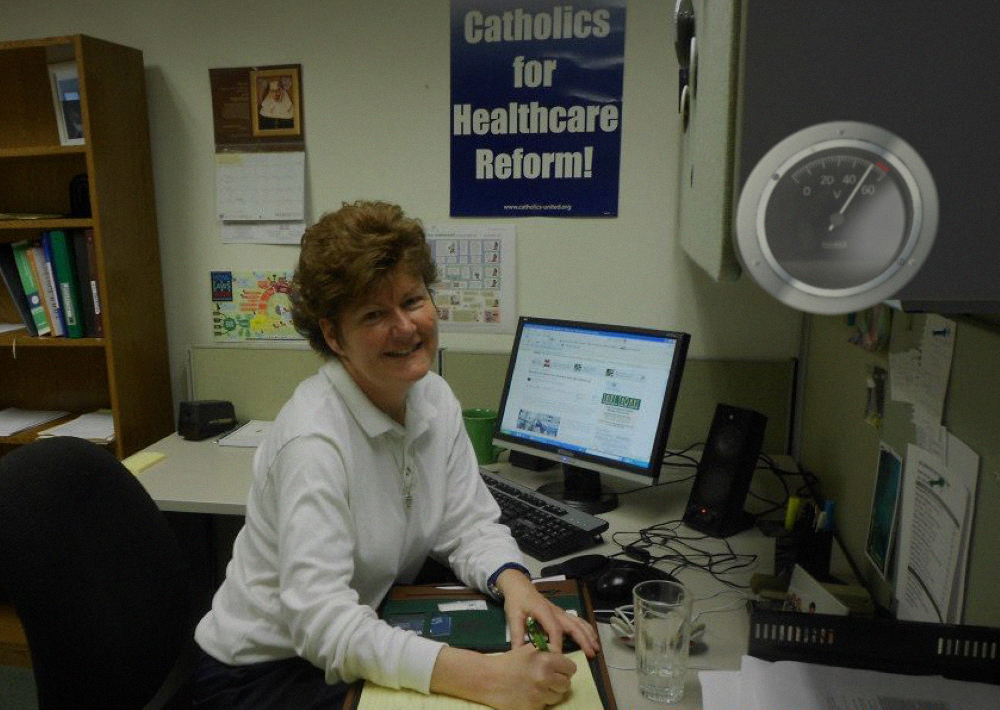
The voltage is {"value": 50, "unit": "V"}
